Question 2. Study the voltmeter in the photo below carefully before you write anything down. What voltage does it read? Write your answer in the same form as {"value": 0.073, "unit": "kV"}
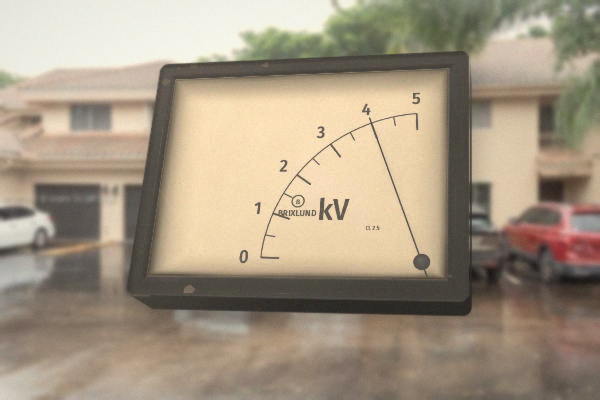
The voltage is {"value": 4, "unit": "kV"}
